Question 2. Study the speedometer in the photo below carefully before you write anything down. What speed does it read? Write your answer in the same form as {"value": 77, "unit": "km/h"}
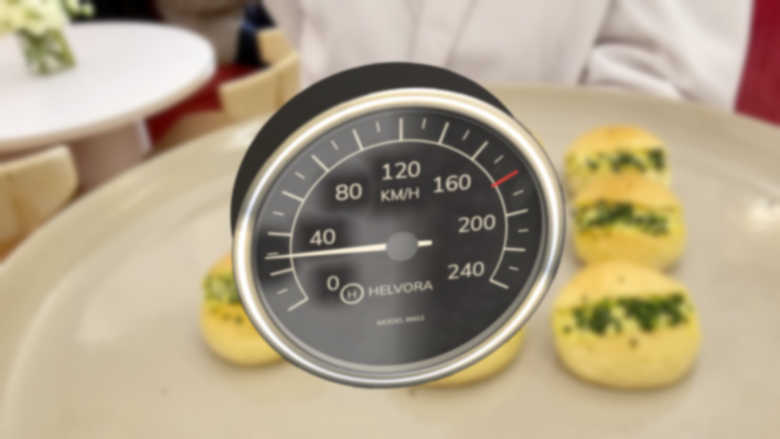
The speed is {"value": 30, "unit": "km/h"}
